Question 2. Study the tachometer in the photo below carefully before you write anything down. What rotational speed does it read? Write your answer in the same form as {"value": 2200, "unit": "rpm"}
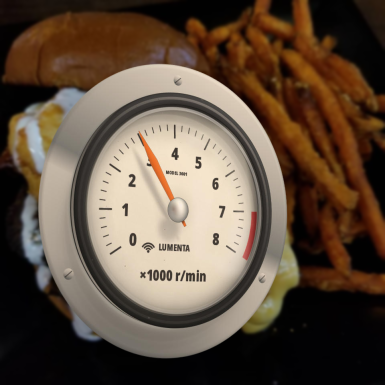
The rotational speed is {"value": 3000, "unit": "rpm"}
